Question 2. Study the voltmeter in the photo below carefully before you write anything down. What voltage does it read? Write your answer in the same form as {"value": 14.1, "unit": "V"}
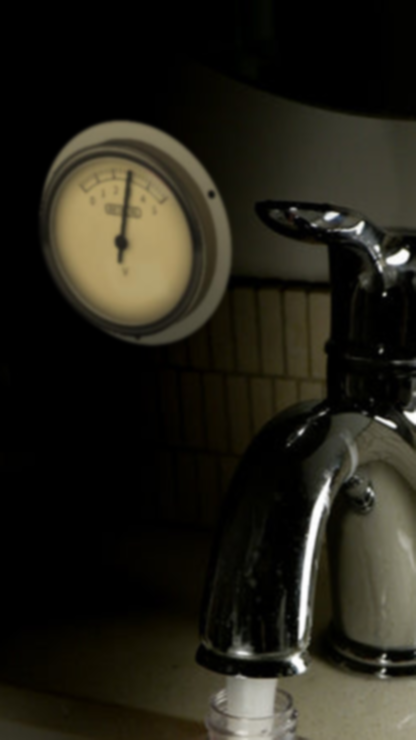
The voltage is {"value": 3, "unit": "V"}
